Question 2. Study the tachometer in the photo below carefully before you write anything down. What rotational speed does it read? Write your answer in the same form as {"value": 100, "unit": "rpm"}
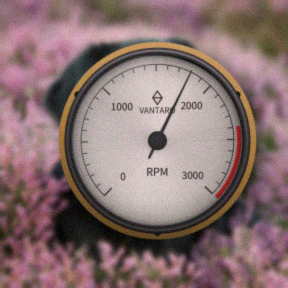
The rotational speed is {"value": 1800, "unit": "rpm"}
